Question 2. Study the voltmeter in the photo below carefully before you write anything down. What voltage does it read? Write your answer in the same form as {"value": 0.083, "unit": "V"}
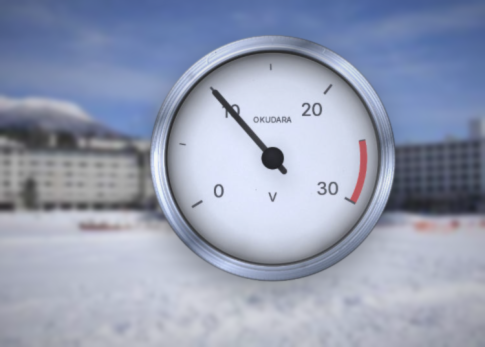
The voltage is {"value": 10, "unit": "V"}
